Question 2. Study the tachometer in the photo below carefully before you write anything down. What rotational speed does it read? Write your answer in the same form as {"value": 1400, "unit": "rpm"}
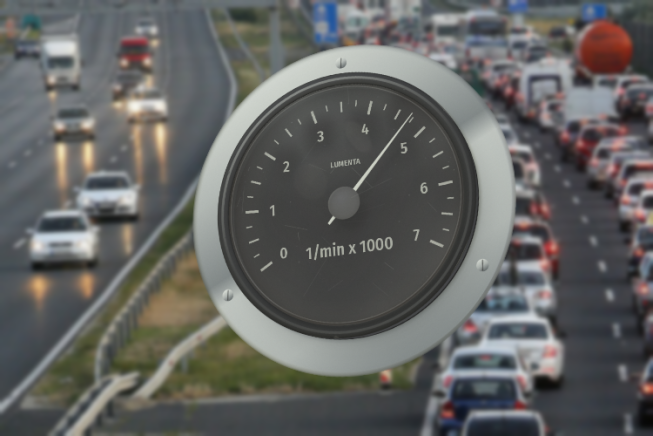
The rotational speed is {"value": 4750, "unit": "rpm"}
